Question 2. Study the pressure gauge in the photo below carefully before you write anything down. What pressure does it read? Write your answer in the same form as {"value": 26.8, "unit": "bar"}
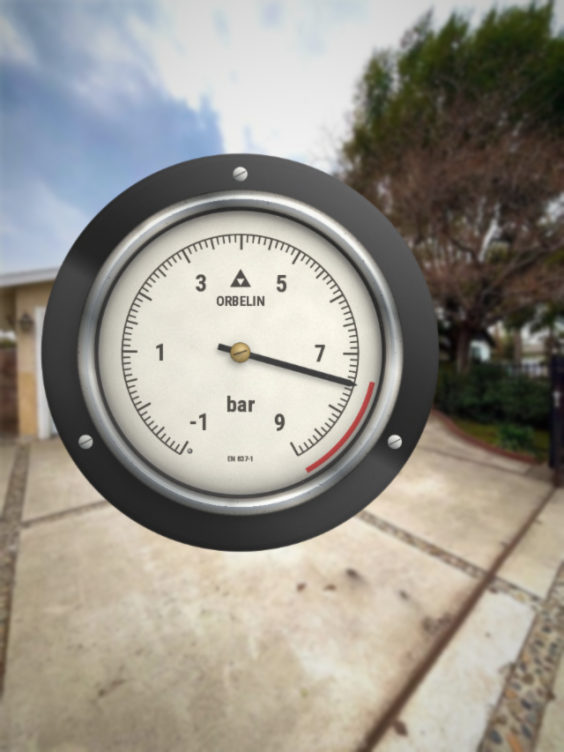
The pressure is {"value": 7.5, "unit": "bar"}
